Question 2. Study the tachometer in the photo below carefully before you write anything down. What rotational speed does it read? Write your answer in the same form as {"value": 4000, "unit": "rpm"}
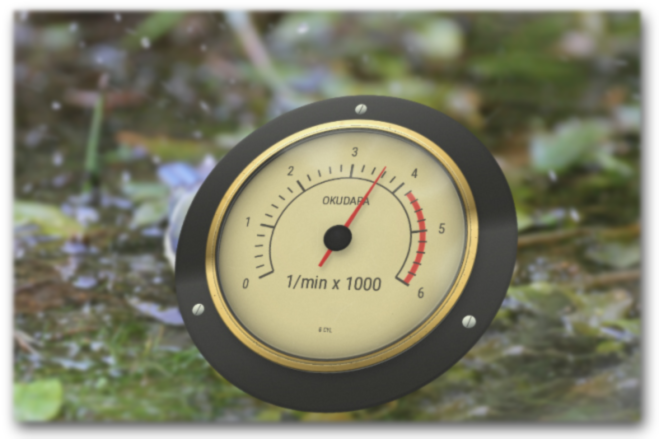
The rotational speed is {"value": 3600, "unit": "rpm"}
